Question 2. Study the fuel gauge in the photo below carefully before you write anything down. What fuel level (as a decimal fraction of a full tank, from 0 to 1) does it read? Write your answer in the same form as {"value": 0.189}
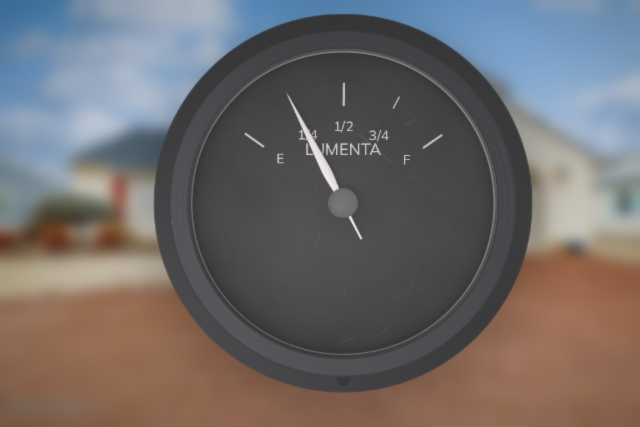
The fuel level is {"value": 0.25}
